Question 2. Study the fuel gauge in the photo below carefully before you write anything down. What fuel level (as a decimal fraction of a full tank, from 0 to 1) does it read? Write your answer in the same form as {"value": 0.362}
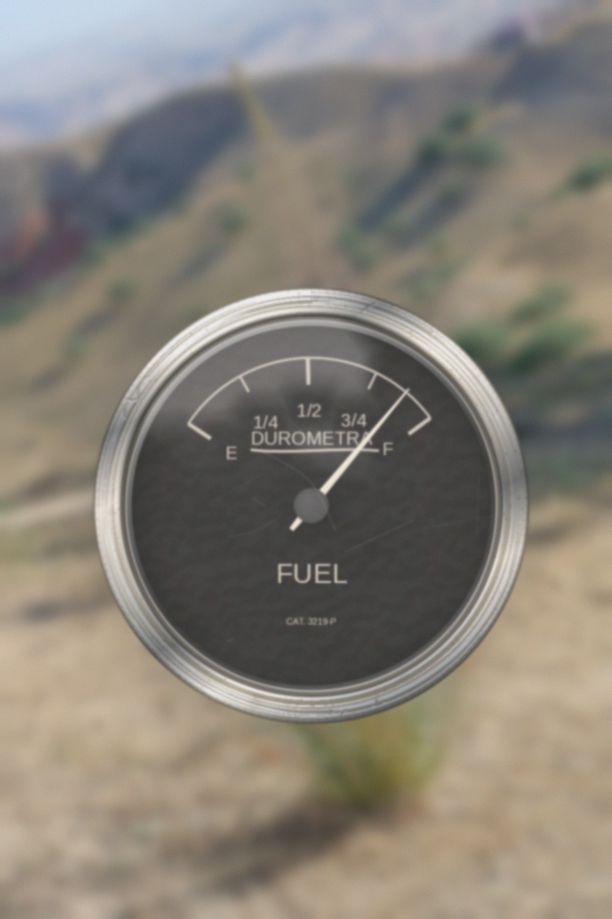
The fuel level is {"value": 0.875}
